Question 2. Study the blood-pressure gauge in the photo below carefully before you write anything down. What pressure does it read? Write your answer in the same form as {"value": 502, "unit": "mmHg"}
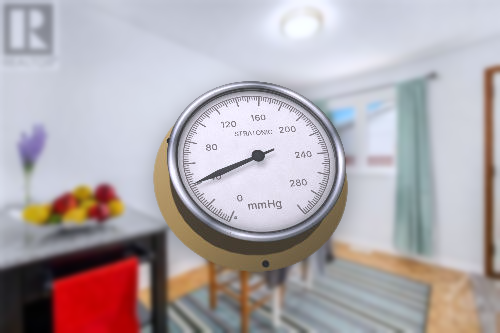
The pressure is {"value": 40, "unit": "mmHg"}
